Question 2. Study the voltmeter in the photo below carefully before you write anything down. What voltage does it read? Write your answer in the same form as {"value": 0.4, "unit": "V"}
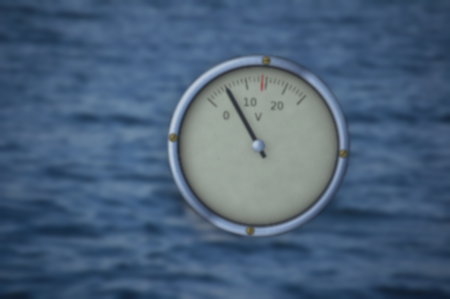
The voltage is {"value": 5, "unit": "V"}
